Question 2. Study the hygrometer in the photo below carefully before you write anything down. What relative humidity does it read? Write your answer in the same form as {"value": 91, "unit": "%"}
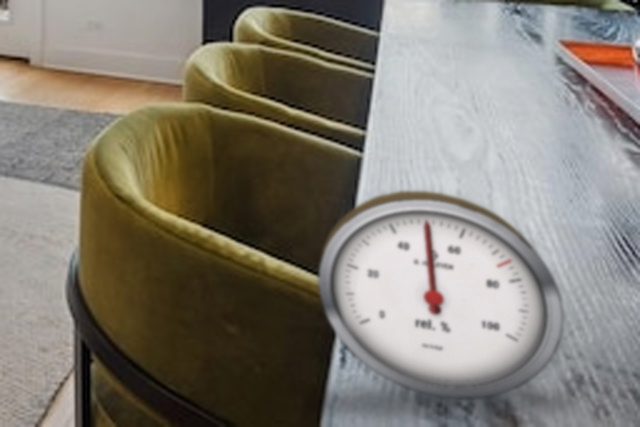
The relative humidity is {"value": 50, "unit": "%"}
